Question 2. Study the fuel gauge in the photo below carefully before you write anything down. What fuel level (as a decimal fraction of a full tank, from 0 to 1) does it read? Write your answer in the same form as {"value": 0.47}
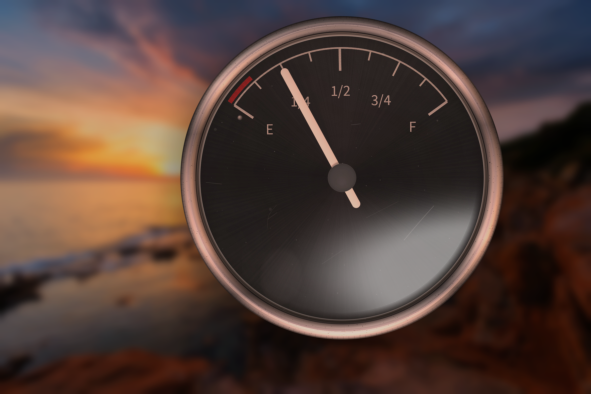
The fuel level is {"value": 0.25}
